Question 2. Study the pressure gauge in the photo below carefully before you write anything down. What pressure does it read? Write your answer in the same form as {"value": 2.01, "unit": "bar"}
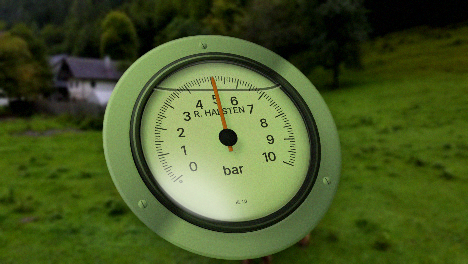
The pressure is {"value": 5, "unit": "bar"}
